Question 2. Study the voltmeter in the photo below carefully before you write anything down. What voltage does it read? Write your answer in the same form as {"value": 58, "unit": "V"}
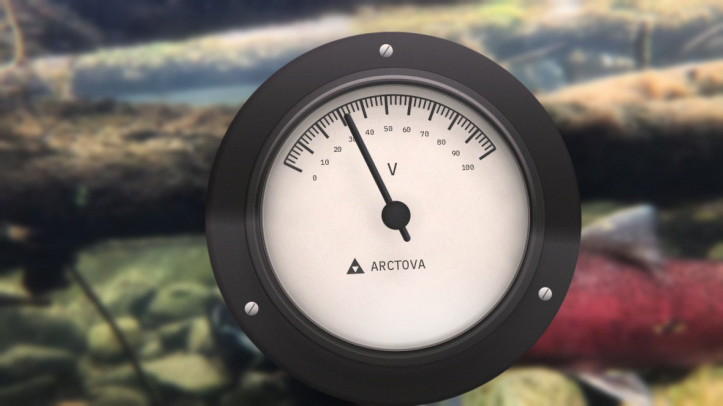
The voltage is {"value": 32, "unit": "V"}
